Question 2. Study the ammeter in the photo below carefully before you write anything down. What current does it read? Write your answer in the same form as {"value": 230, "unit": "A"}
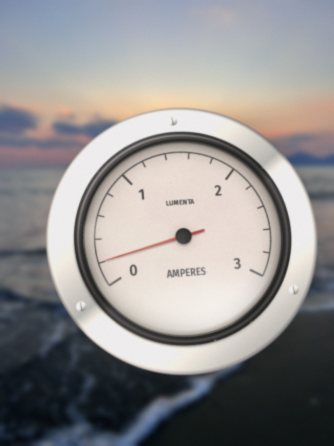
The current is {"value": 0.2, "unit": "A"}
